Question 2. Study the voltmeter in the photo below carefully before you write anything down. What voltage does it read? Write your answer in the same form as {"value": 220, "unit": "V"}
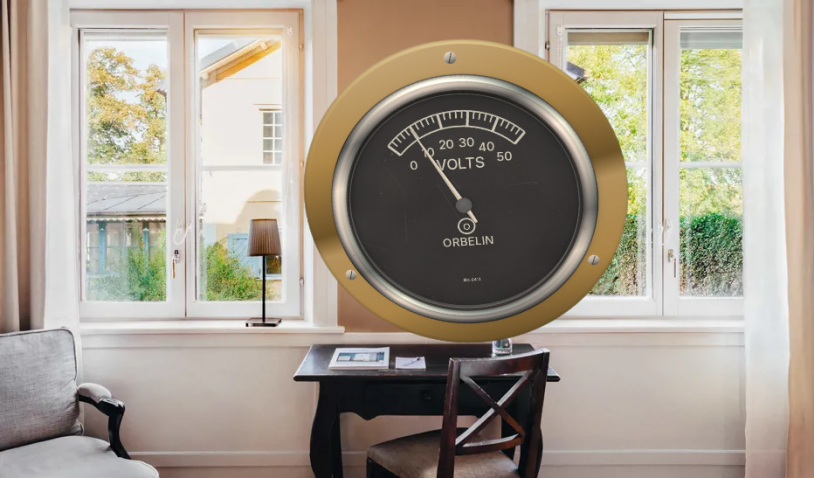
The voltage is {"value": 10, "unit": "V"}
